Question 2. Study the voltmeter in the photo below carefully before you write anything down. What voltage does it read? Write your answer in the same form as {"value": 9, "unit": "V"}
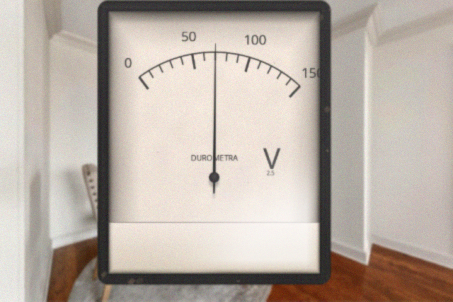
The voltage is {"value": 70, "unit": "V"}
